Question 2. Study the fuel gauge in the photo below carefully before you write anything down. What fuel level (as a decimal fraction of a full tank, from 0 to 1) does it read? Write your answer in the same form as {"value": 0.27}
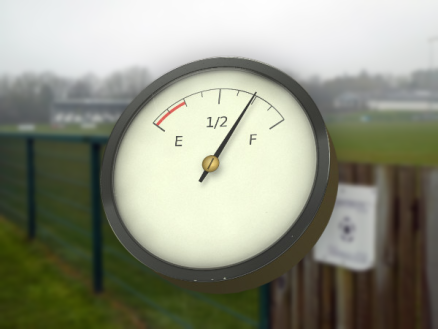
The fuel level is {"value": 0.75}
